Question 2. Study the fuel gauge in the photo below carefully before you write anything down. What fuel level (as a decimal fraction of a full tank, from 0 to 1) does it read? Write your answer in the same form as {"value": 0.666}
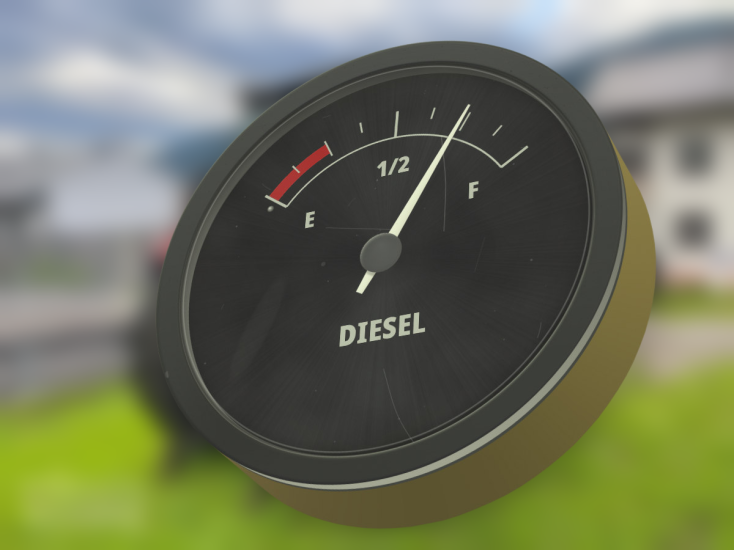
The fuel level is {"value": 0.75}
